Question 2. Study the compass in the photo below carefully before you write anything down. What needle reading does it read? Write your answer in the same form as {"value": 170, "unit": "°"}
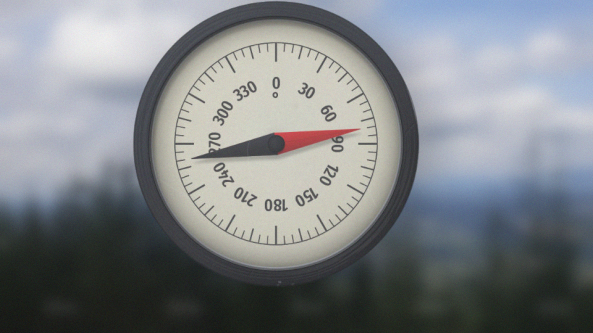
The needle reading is {"value": 80, "unit": "°"}
